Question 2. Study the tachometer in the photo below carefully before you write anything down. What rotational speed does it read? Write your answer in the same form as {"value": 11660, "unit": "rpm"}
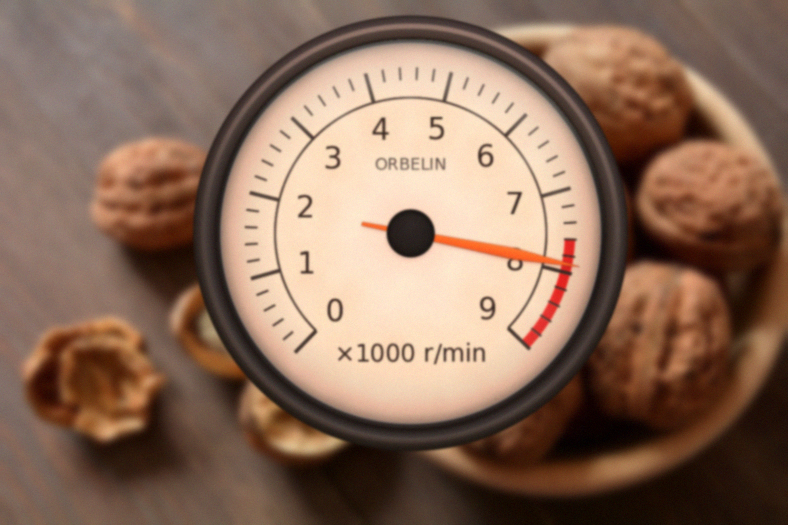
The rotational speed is {"value": 7900, "unit": "rpm"}
